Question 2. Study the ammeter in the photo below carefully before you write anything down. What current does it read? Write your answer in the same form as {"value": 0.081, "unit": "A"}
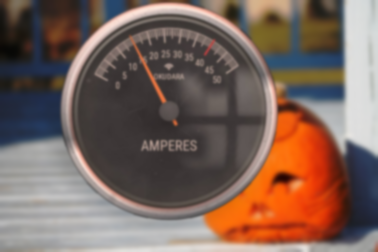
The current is {"value": 15, "unit": "A"}
